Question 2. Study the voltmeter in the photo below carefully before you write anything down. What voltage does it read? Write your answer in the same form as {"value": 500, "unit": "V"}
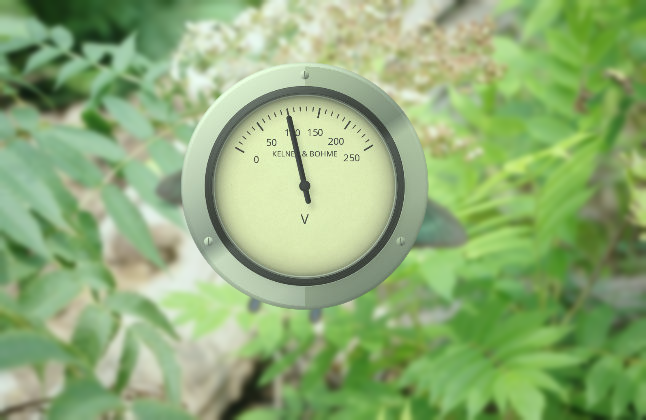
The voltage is {"value": 100, "unit": "V"}
